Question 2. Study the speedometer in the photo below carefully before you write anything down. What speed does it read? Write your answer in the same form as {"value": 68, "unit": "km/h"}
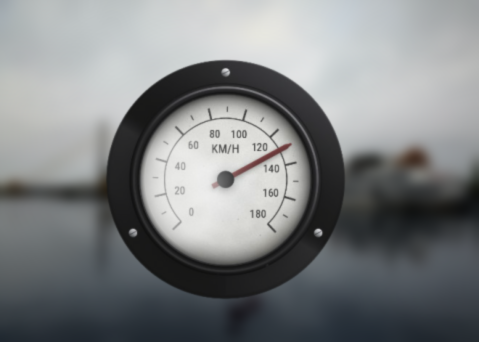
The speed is {"value": 130, "unit": "km/h"}
